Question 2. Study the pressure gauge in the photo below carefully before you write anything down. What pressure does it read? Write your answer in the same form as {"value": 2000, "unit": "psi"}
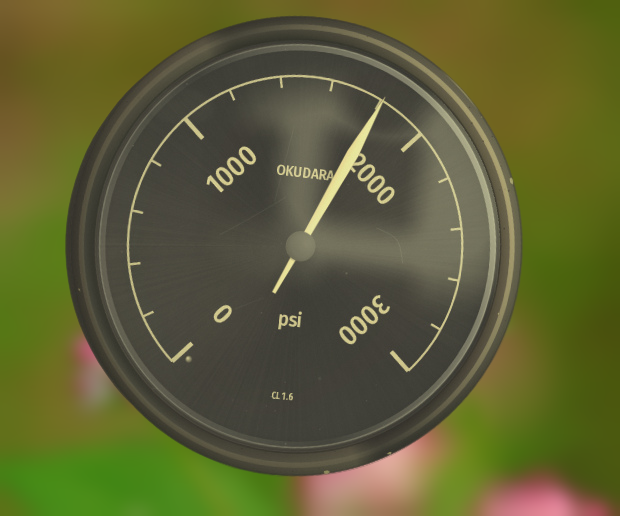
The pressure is {"value": 1800, "unit": "psi"}
